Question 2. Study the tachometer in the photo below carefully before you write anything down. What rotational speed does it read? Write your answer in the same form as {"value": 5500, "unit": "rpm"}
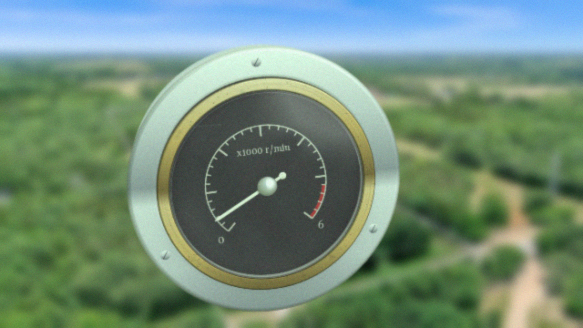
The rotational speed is {"value": 400, "unit": "rpm"}
